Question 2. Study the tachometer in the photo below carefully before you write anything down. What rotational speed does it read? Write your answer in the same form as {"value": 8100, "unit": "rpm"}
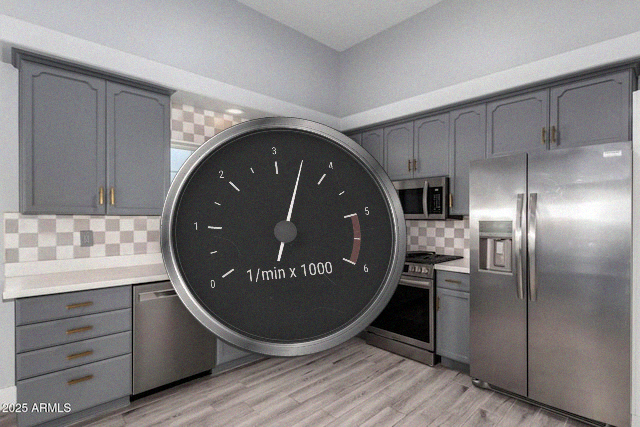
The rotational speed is {"value": 3500, "unit": "rpm"}
